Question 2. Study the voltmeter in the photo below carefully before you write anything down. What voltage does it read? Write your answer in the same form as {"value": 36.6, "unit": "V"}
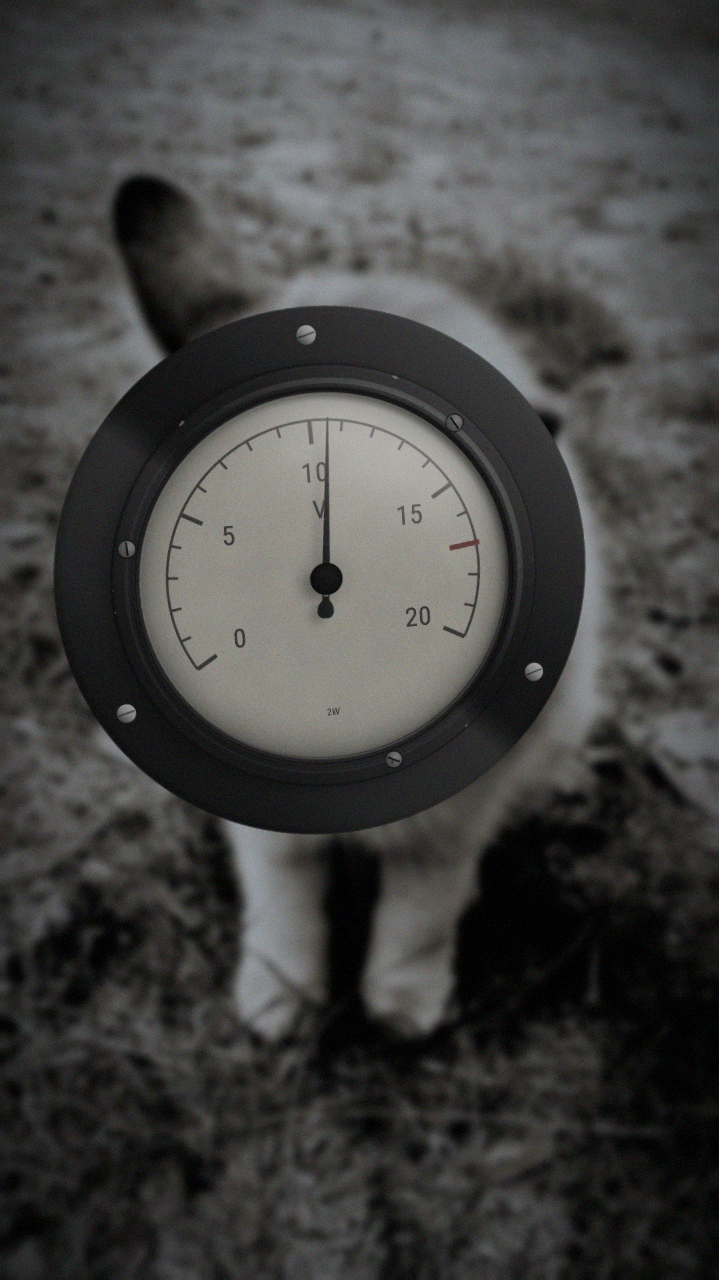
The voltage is {"value": 10.5, "unit": "V"}
